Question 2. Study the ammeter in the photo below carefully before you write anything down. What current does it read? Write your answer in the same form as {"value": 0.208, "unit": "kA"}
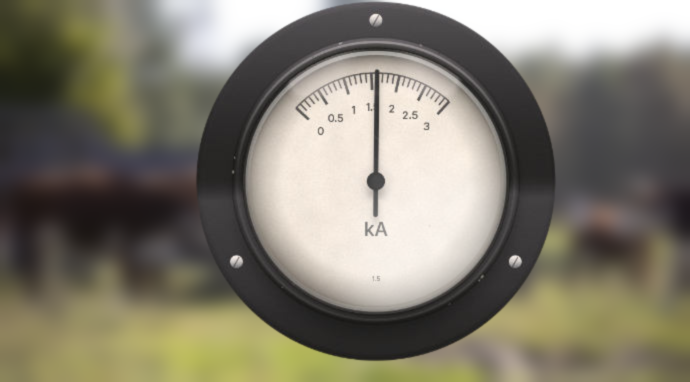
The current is {"value": 1.6, "unit": "kA"}
